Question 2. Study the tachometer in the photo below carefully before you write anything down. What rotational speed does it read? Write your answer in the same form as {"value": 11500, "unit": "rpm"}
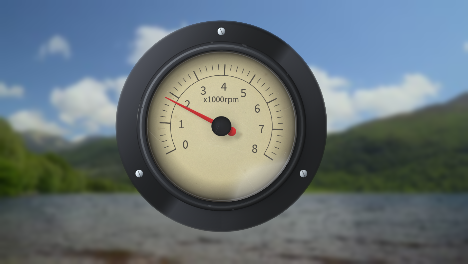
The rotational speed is {"value": 1800, "unit": "rpm"}
